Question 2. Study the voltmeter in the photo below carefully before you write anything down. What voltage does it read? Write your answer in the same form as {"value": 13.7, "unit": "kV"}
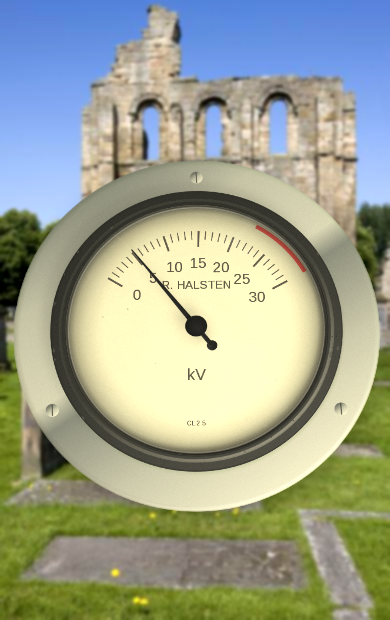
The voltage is {"value": 5, "unit": "kV"}
